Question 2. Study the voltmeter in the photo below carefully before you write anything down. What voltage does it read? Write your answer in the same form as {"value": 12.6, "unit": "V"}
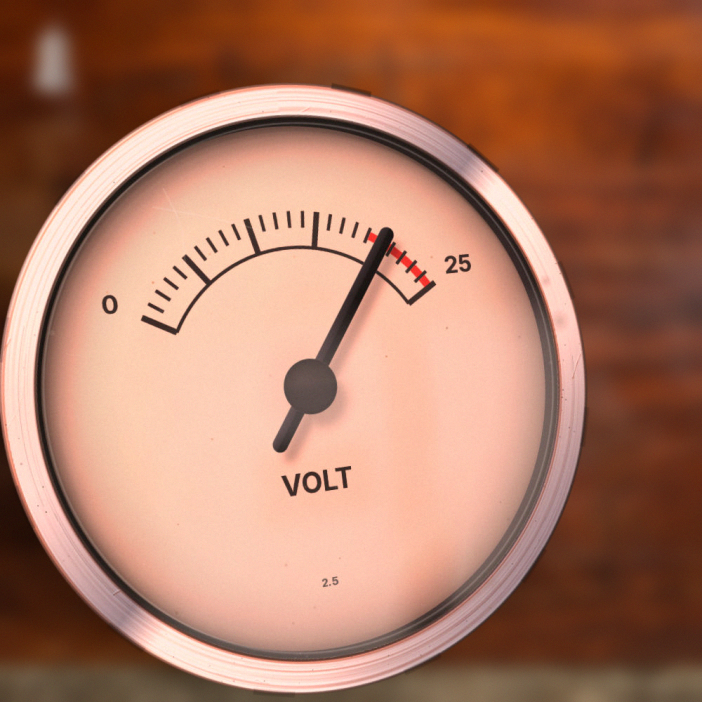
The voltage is {"value": 20, "unit": "V"}
